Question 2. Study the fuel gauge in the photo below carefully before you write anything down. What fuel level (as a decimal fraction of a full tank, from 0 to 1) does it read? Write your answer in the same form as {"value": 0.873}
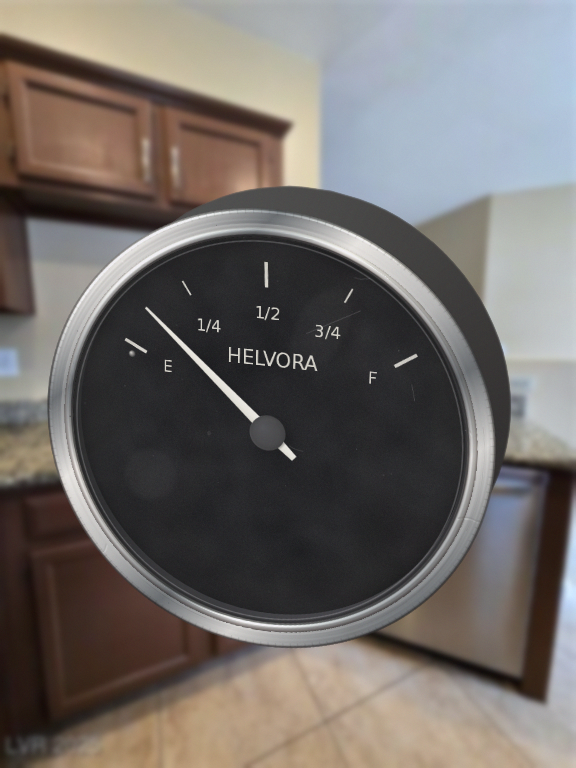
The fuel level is {"value": 0.125}
